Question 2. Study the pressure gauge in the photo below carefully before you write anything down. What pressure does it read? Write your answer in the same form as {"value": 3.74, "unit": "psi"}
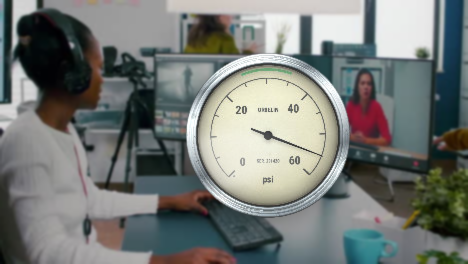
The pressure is {"value": 55, "unit": "psi"}
